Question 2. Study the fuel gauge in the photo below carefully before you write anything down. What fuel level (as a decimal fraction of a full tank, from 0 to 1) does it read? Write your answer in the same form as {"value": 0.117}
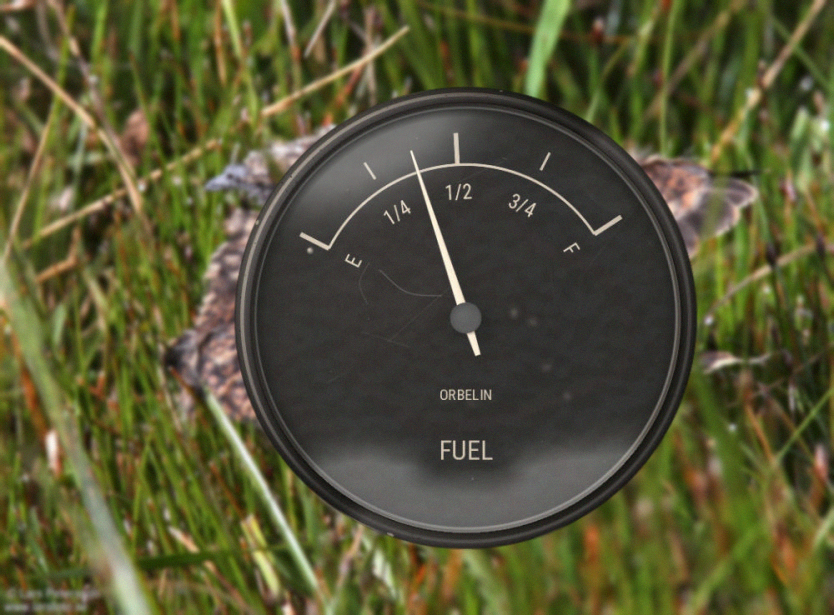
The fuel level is {"value": 0.375}
